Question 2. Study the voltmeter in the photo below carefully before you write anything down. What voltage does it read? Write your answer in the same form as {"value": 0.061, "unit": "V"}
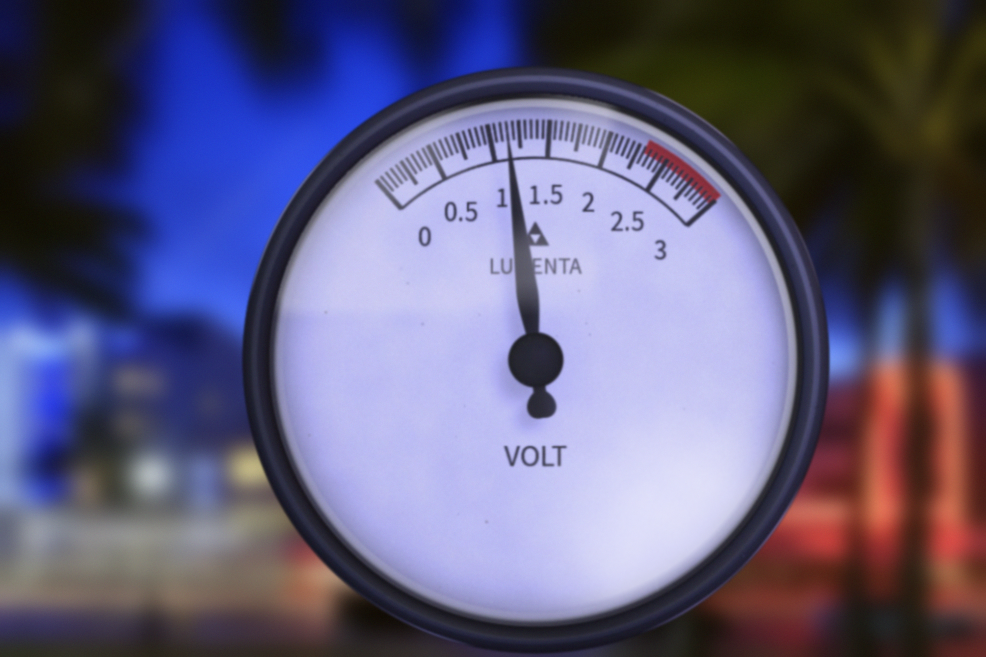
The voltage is {"value": 1.15, "unit": "V"}
